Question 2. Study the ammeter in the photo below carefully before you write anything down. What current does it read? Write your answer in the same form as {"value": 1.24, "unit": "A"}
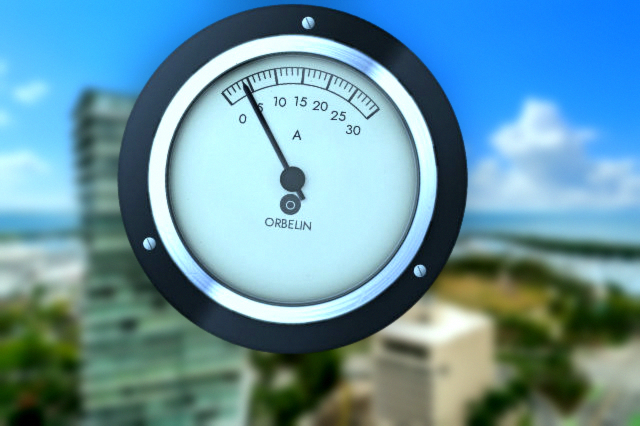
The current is {"value": 4, "unit": "A"}
